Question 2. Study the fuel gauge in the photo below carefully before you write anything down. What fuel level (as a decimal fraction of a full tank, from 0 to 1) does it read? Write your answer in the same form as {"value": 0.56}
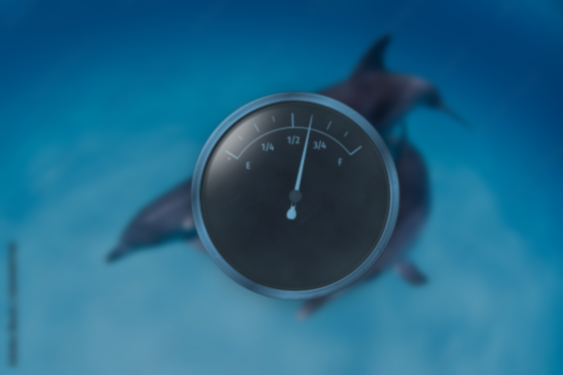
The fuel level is {"value": 0.625}
